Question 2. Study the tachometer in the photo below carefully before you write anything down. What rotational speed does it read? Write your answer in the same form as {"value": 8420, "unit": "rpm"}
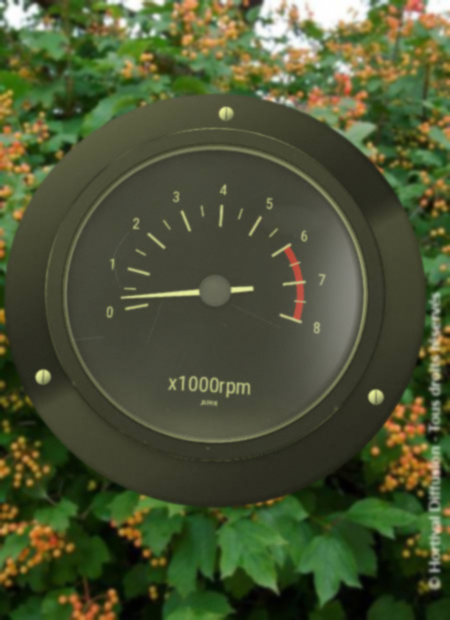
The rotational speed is {"value": 250, "unit": "rpm"}
